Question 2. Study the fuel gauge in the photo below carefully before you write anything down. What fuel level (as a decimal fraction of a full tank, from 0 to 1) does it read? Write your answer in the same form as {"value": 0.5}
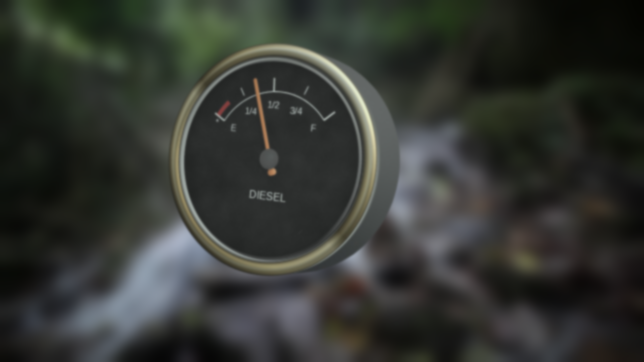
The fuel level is {"value": 0.375}
